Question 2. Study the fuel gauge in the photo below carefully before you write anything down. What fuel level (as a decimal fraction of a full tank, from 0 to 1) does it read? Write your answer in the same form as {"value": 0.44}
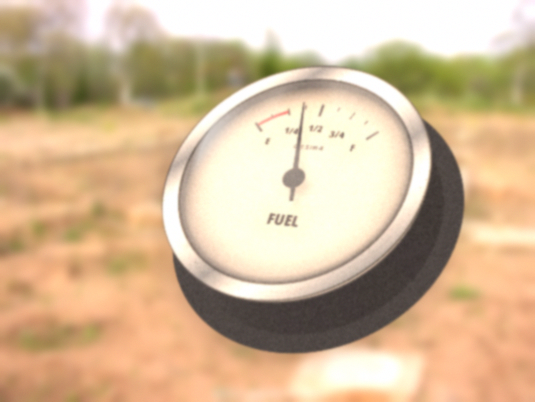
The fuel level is {"value": 0.375}
